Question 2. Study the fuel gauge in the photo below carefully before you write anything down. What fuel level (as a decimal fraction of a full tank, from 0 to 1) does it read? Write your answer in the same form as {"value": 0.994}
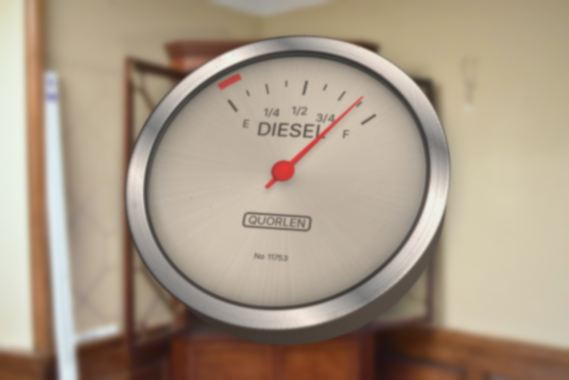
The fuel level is {"value": 0.875}
